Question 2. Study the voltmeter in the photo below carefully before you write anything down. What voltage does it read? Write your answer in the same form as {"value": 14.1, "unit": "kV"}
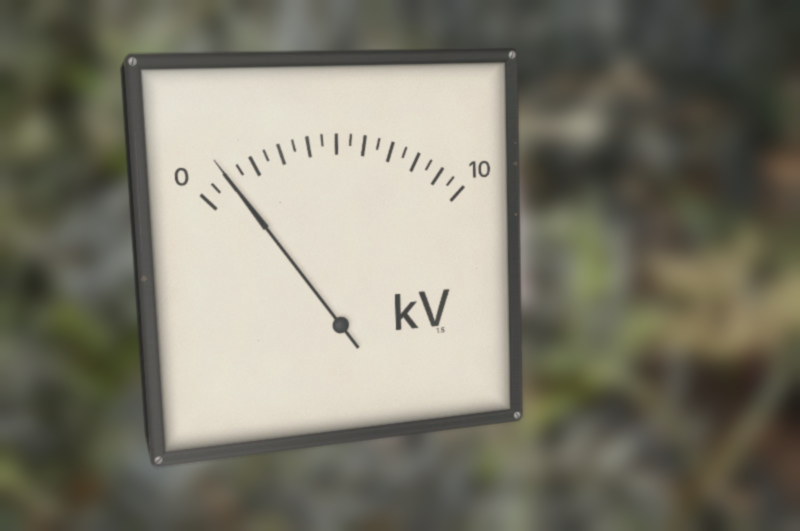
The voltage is {"value": 1, "unit": "kV"}
